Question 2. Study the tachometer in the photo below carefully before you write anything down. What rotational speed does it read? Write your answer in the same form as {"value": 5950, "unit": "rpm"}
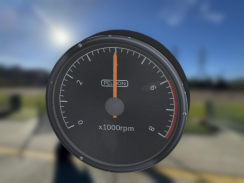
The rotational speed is {"value": 4000, "unit": "rpm"}
